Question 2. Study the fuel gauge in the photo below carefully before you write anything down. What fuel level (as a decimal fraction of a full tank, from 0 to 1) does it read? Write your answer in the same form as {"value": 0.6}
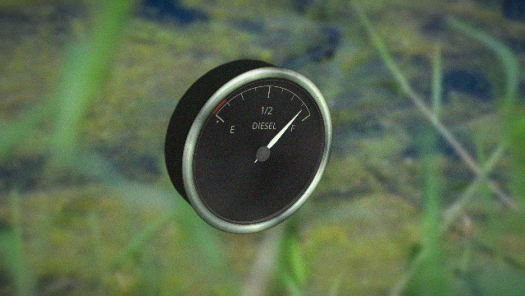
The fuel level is {"value": 0.875}
